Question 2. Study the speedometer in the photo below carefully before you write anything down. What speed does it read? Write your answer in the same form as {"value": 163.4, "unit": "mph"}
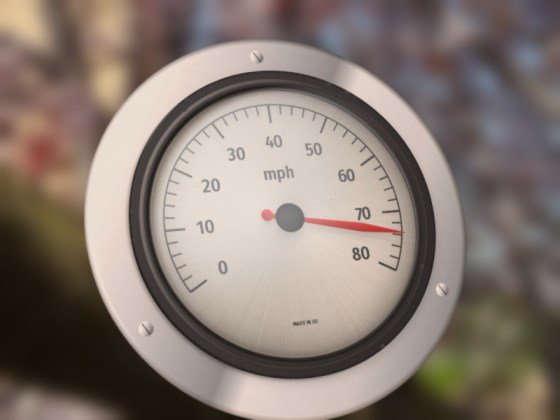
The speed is {"value": 74, "unit": "mph"}
